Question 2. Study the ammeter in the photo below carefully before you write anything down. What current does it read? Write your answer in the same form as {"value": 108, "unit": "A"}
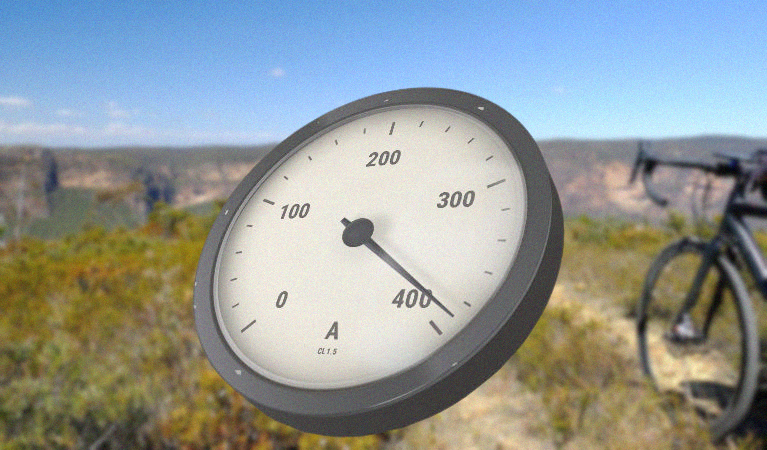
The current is {"value": 390, "unit": "A"}
